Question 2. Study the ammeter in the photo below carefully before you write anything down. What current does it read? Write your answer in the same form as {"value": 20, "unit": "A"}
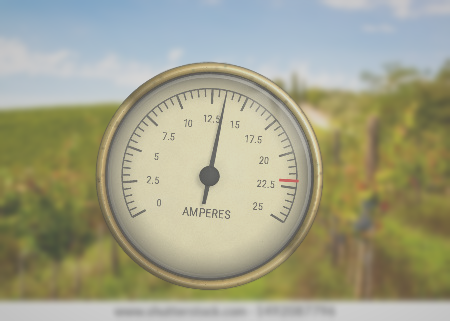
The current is {"value": 13.5, "unit": "A"}
